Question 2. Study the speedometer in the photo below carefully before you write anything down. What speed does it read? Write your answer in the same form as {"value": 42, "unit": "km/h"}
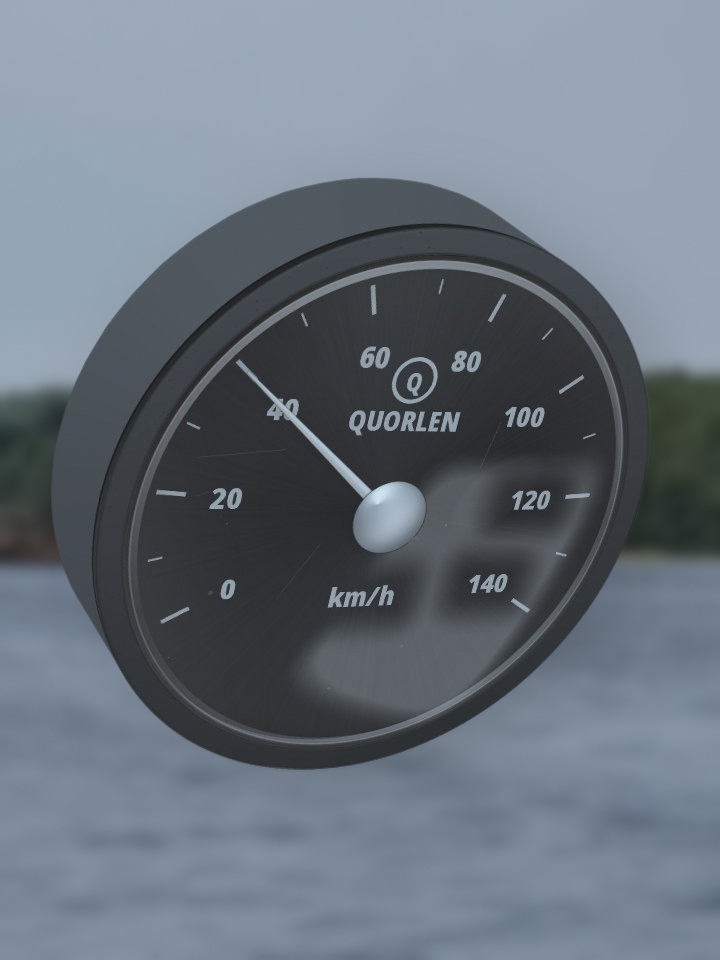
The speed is {"value": 40, "unit": "km/h"}
